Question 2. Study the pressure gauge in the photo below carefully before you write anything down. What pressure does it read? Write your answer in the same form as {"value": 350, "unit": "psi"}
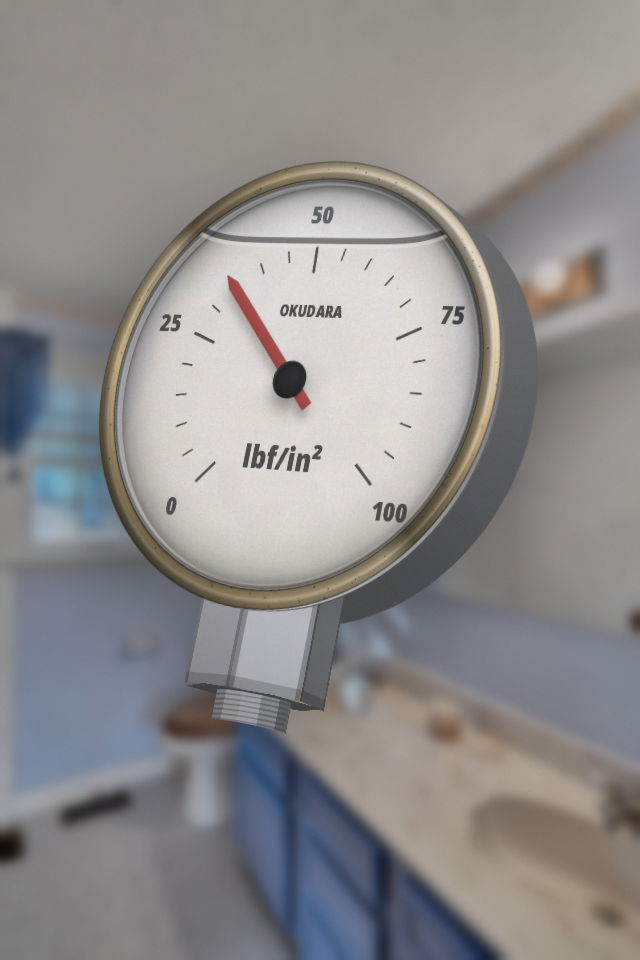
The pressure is {"value": 35, "unit": "psi"}
